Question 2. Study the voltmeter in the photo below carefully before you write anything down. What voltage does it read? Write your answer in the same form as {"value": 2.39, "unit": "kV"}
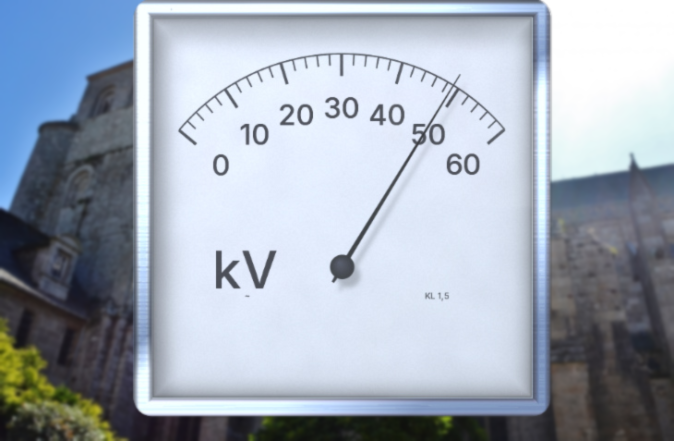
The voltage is {"value": 49, "unit": "kV"}
